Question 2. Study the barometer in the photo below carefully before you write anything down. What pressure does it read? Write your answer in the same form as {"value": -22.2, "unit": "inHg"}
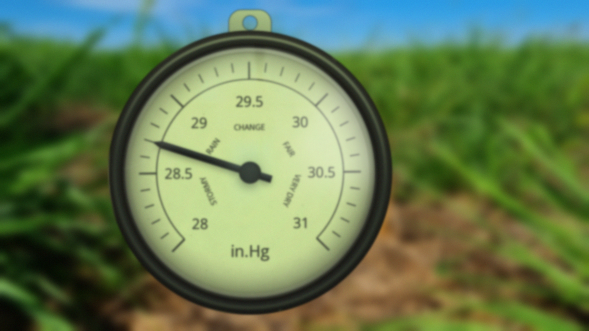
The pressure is {"value": 28.7, "unit": "inHg"}
